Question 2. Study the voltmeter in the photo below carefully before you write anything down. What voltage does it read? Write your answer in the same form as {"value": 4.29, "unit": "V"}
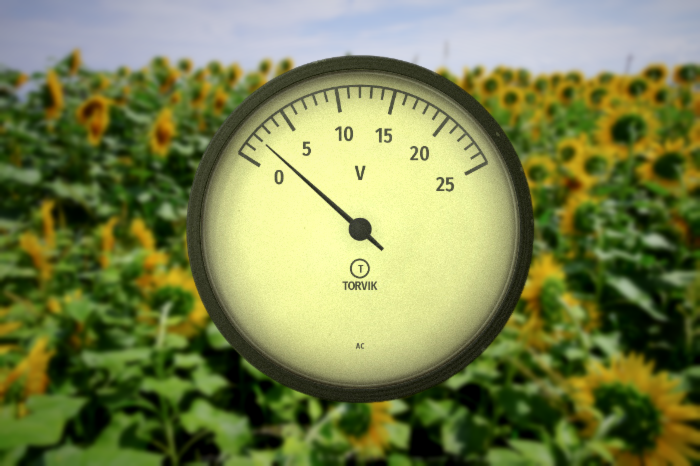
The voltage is {"value": 2, "unit": "V"}
